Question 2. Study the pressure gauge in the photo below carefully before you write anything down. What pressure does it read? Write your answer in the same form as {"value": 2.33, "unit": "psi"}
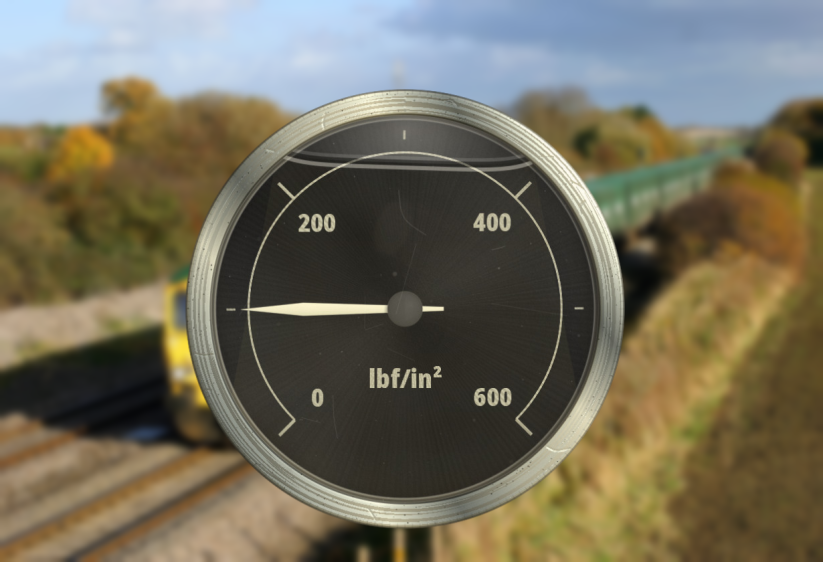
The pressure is {"value": 100, "unit": "psi"}
